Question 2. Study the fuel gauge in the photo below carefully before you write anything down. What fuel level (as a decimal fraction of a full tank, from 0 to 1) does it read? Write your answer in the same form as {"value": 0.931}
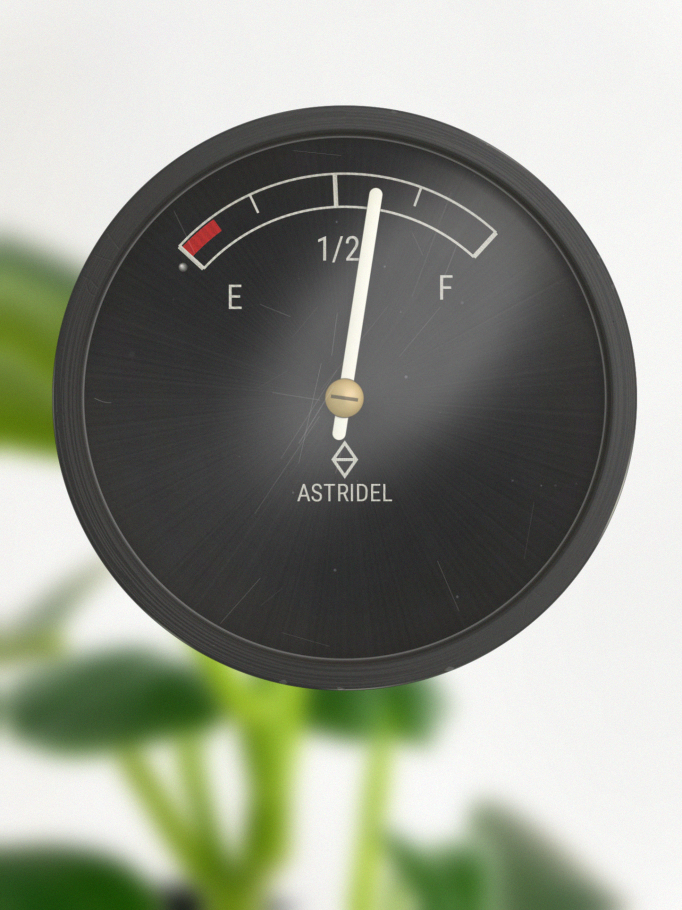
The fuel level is {"value": 0.625}
